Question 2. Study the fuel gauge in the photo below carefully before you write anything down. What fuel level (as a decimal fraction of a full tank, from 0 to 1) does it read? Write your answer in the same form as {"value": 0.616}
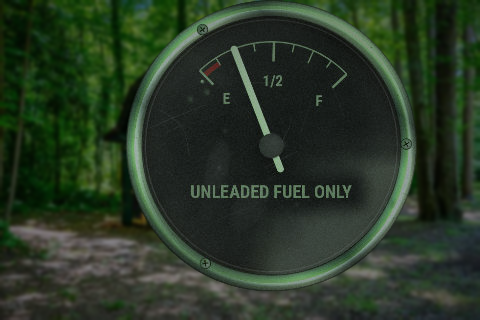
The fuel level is {"value": 0.25}
